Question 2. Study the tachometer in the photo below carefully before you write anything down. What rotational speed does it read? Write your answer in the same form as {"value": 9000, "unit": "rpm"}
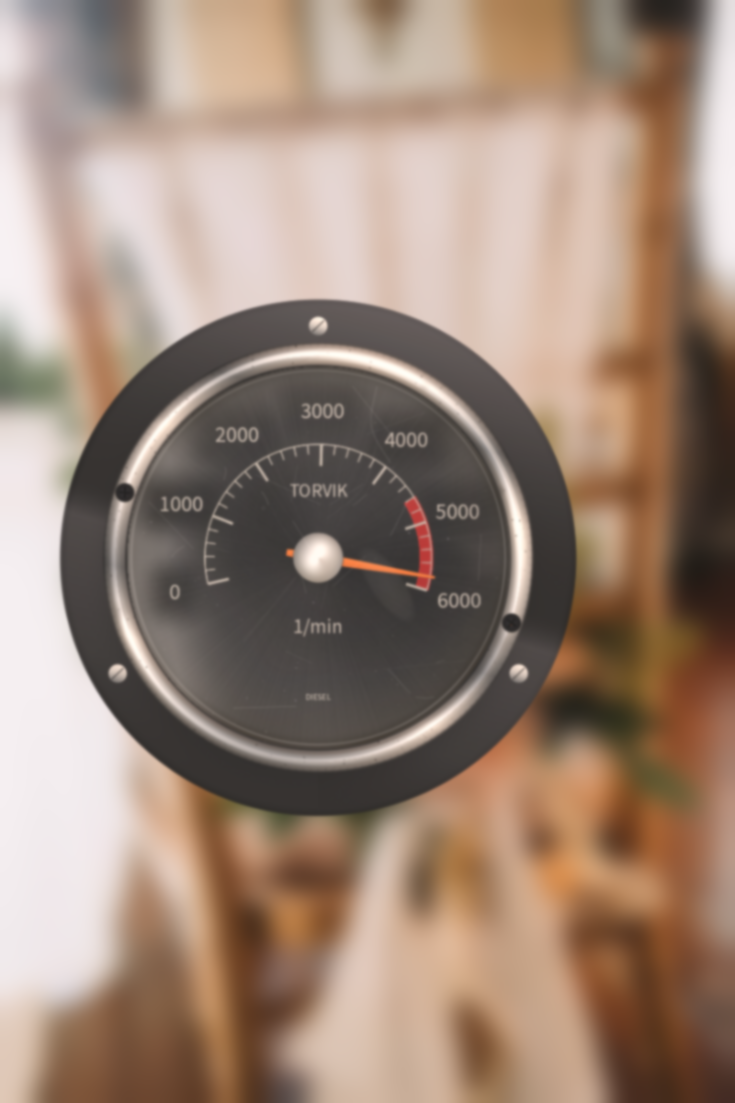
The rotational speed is {"value": 5800, "unit": "rpm"}
